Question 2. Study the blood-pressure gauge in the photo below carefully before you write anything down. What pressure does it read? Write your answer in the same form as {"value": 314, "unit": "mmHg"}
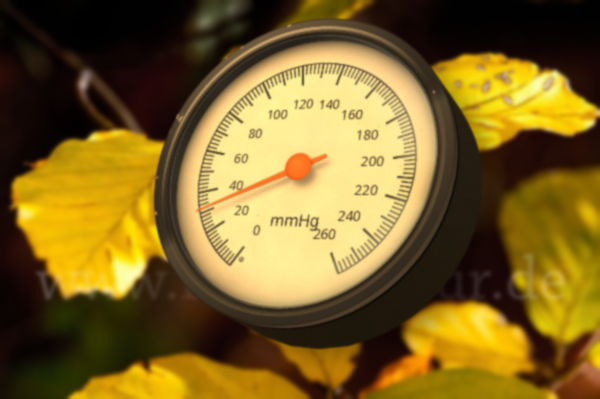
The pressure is {"value": 30, "unit": "mmHg"}
